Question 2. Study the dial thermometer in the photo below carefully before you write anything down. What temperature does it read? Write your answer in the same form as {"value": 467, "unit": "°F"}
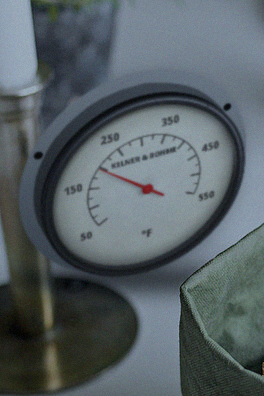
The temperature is {"value": 200, "unit": "°F"}
